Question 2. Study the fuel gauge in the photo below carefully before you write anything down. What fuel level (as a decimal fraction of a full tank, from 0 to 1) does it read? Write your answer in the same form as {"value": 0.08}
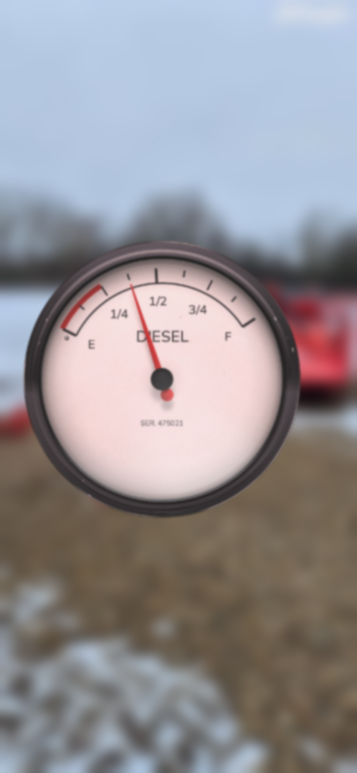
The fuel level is {"value": 0.375}
